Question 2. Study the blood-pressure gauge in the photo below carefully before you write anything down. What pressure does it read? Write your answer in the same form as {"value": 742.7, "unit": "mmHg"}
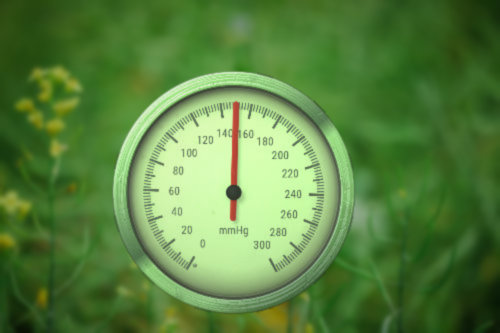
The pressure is {"value": 150, "unit": "mmHg"}
